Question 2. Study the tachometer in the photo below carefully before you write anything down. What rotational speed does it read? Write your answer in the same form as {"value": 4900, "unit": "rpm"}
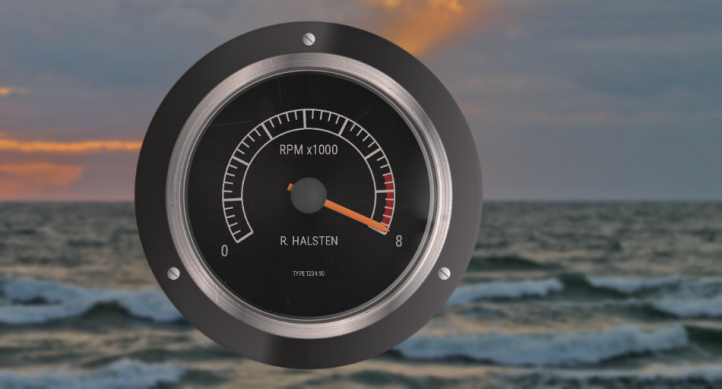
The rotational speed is {"value": 7900, "unit": "rpm"}
